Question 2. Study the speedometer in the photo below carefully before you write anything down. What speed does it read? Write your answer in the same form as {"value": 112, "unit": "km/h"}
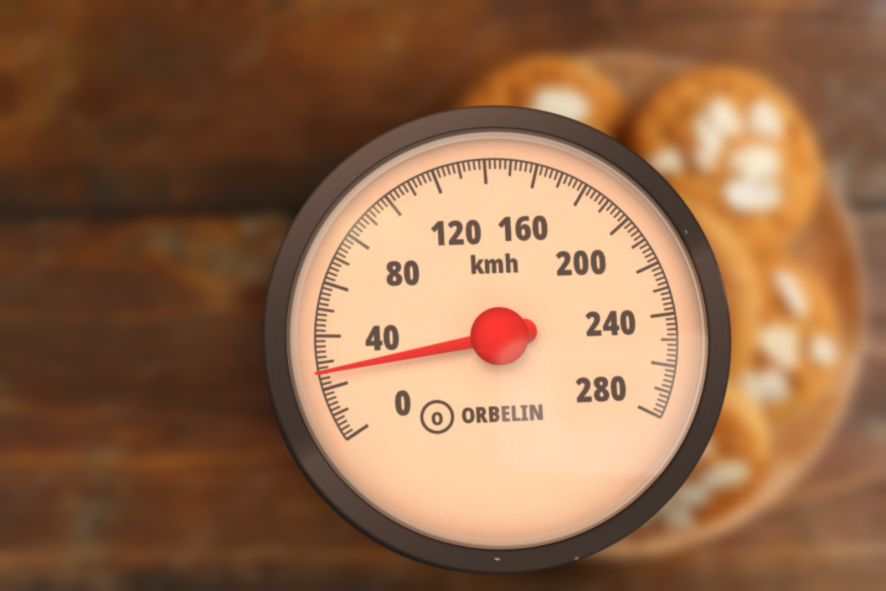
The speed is {"value": 26, "unit": "km/h"}
